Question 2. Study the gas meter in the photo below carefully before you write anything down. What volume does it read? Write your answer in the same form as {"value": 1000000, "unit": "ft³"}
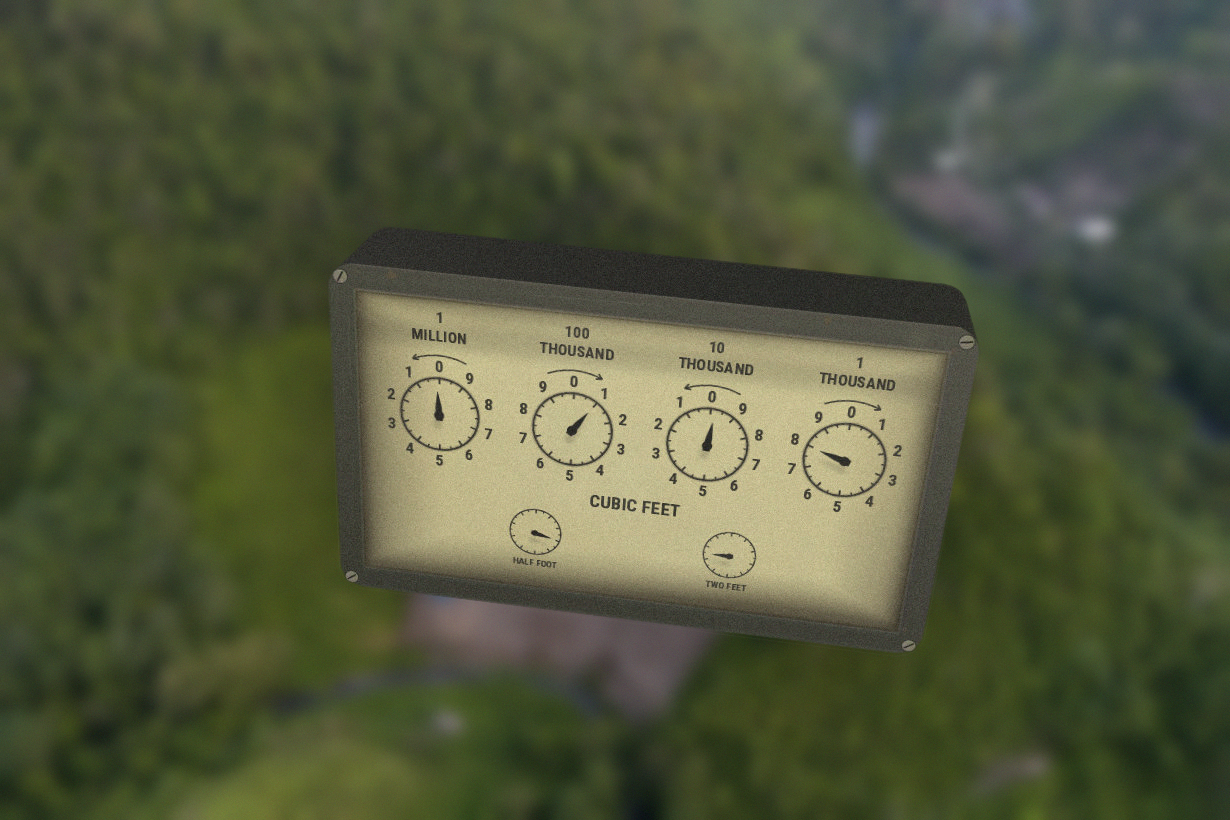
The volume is {"value": 9800, "unit": "ft³"}
